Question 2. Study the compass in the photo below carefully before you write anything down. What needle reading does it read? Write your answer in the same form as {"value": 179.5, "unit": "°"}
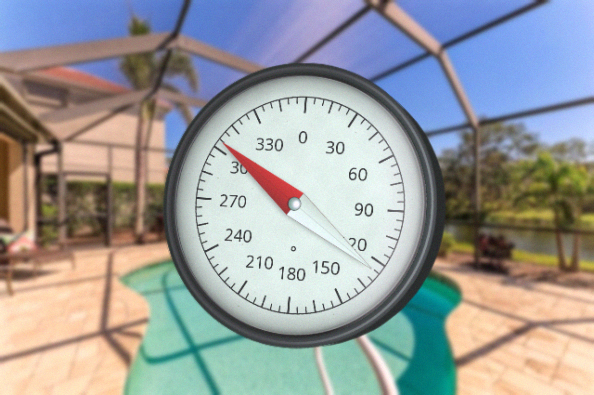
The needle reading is {"value": 305, "unit": "°"}
